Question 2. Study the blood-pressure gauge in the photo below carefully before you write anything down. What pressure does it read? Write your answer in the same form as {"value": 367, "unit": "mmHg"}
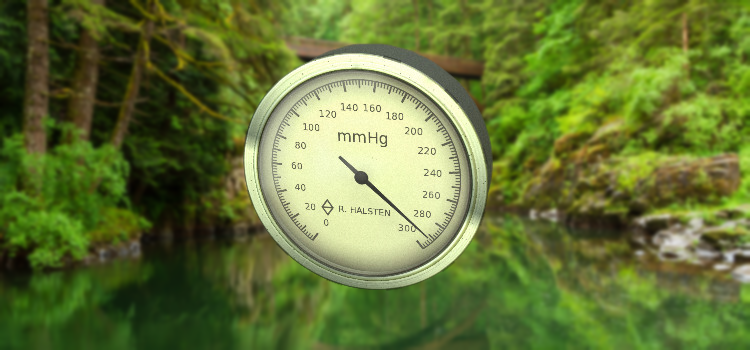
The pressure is {"value": 290, "unit": "mmHg"}
